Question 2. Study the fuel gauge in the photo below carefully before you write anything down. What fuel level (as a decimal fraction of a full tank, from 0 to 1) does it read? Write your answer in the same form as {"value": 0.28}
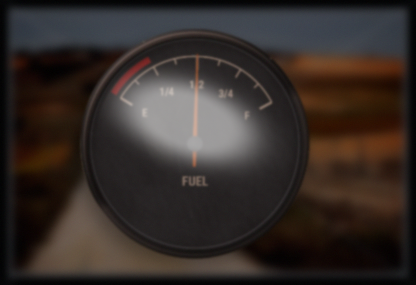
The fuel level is {"value": 0.5}
